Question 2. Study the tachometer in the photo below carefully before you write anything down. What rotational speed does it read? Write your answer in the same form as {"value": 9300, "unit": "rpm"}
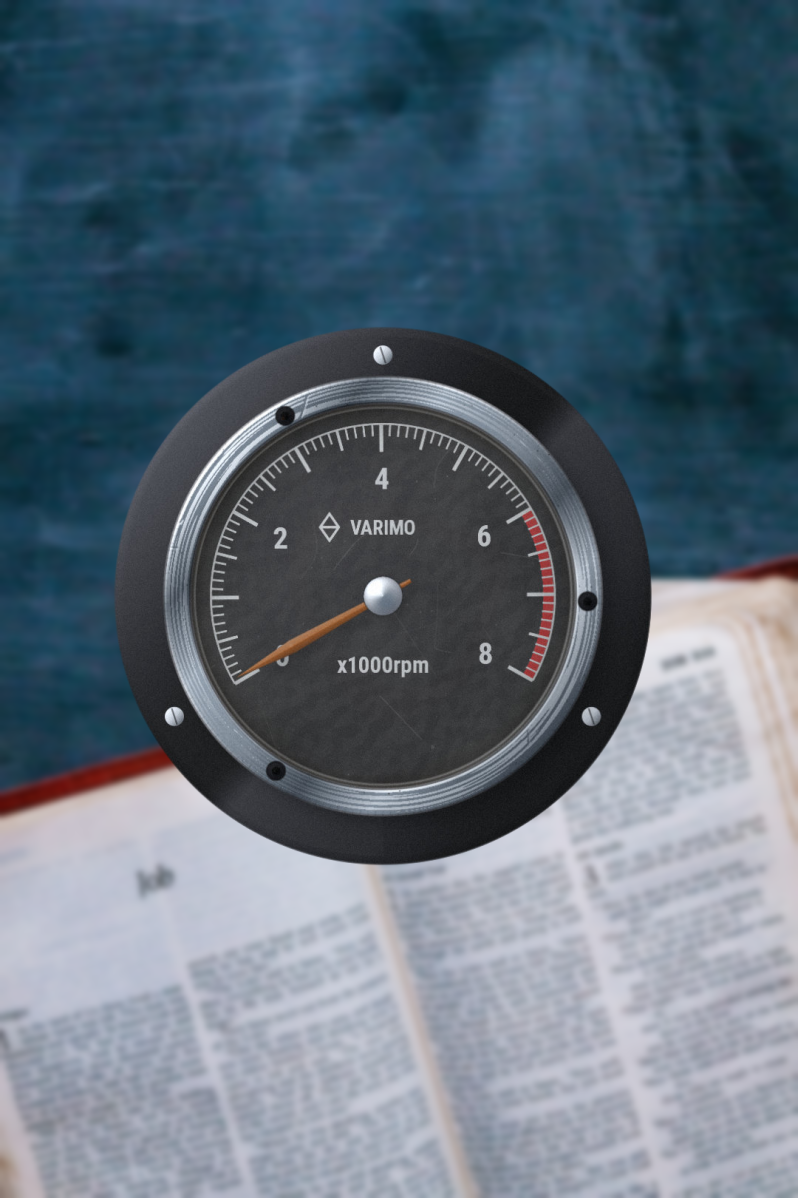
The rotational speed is {"value": 50, "unit": "rpm"}
